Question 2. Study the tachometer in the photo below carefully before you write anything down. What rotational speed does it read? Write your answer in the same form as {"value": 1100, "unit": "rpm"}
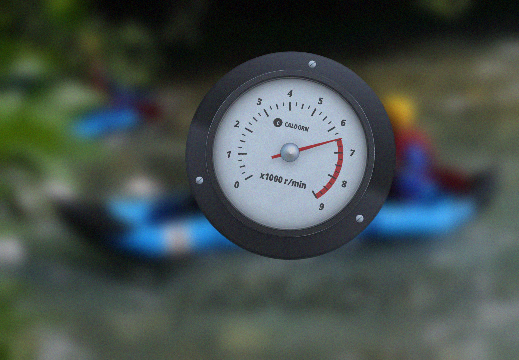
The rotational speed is {"value": 6500, "unit": "rpm"}
